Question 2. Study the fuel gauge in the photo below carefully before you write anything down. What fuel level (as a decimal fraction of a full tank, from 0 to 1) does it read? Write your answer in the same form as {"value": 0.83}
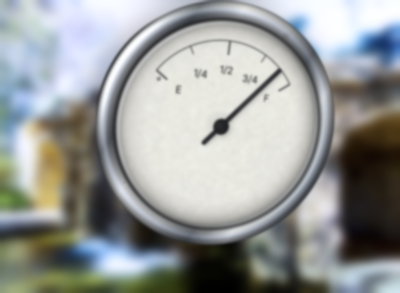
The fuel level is {"value": 0.875}
